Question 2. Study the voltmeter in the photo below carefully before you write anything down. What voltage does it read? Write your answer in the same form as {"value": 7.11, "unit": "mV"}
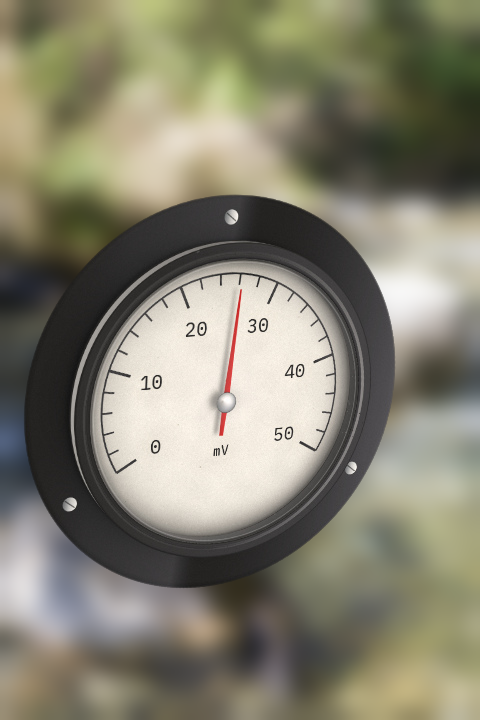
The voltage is {"value": 26, "unit": "mV"}
